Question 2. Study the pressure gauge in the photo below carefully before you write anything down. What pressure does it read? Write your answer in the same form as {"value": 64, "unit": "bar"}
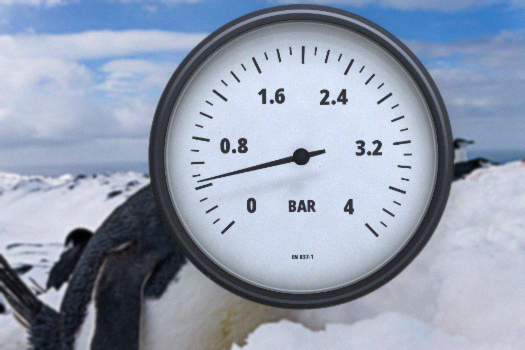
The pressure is {"value": 0.45, "unit": "bar"}
